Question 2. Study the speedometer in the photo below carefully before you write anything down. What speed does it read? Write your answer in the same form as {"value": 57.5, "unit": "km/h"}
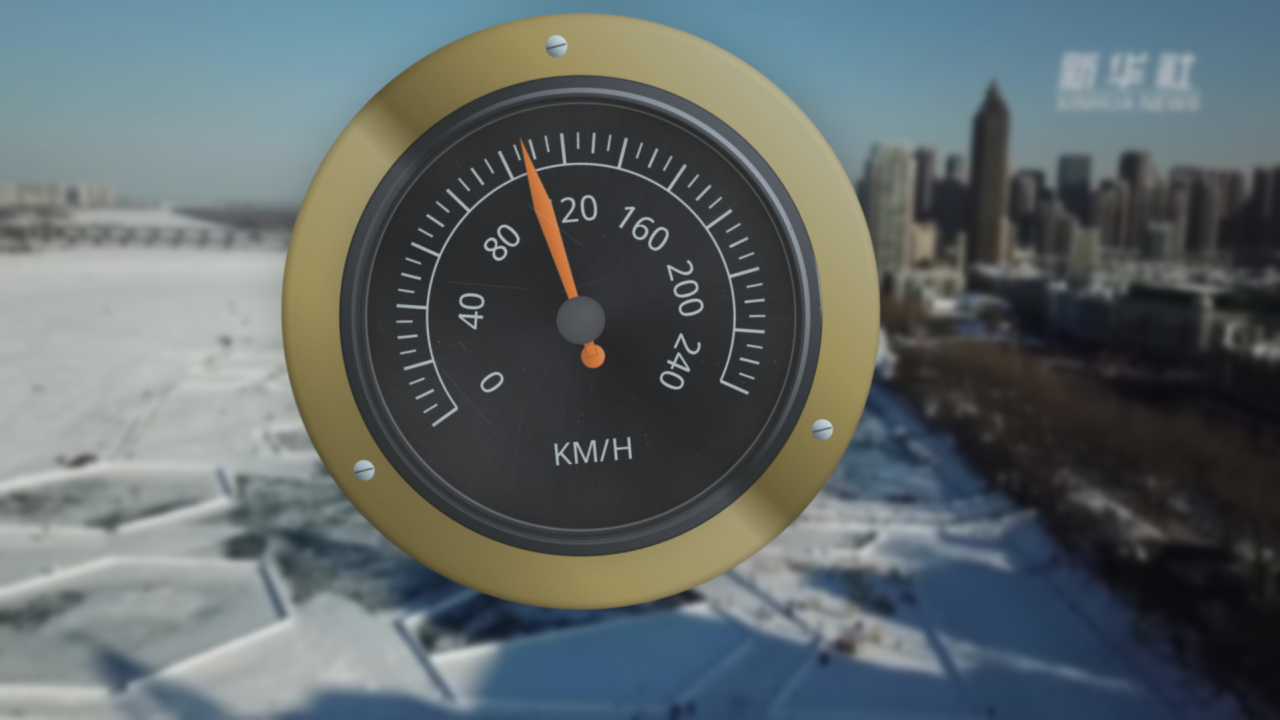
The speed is {"value": 107.5, "unit": "km/h"}
